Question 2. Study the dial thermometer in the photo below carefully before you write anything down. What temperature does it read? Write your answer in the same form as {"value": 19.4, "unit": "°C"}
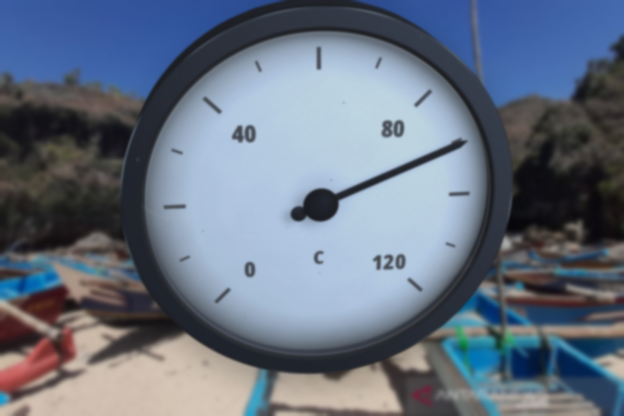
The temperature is {"value": 90, "unit": "°C"}
